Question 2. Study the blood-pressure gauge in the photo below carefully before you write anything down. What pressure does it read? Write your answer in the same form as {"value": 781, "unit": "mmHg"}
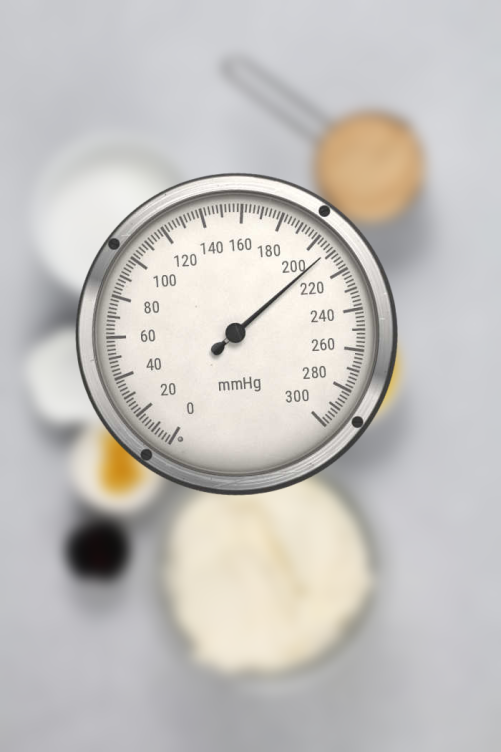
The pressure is {"value": 208, "unit": "mmHg"}
